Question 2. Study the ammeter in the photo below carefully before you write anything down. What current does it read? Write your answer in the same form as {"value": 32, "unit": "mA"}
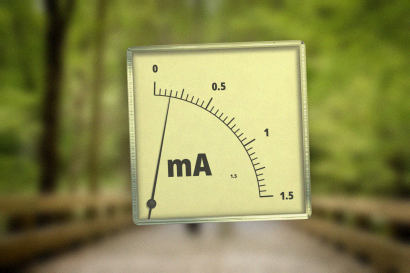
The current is {"value": 0.15, "unit": "mA"}
